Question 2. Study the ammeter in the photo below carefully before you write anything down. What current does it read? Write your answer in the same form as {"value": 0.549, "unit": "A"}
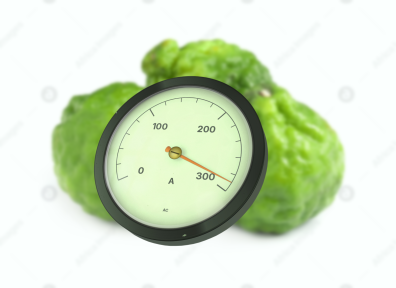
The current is {"value": 290, "unit": "A"}
